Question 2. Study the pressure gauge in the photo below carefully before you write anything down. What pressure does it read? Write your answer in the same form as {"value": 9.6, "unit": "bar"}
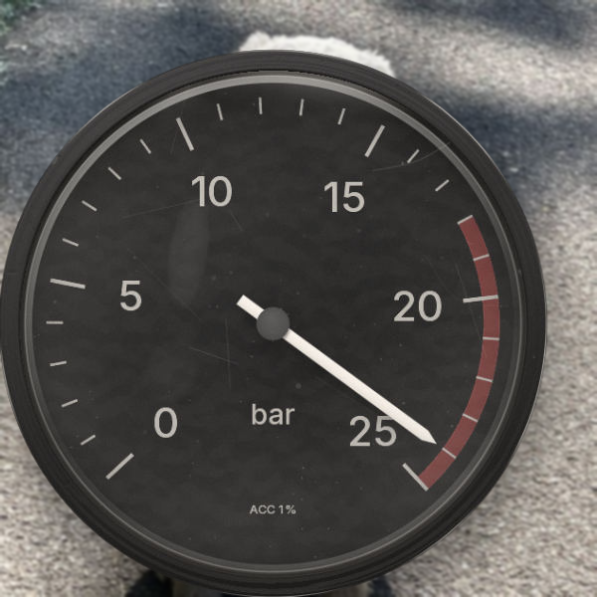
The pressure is {"value": 24, "unit": "bar"}
